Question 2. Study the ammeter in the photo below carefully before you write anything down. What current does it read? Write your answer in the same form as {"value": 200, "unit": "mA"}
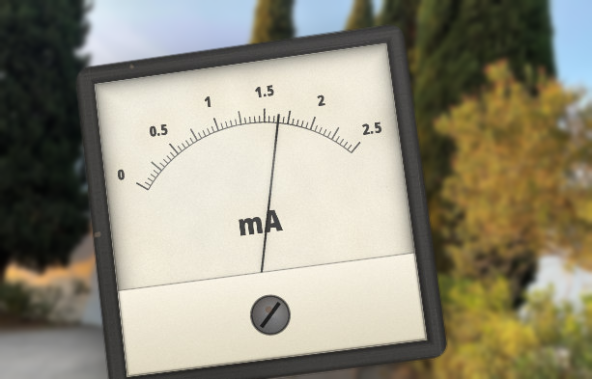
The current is {"value": 1.65, "unit": "mA"}
